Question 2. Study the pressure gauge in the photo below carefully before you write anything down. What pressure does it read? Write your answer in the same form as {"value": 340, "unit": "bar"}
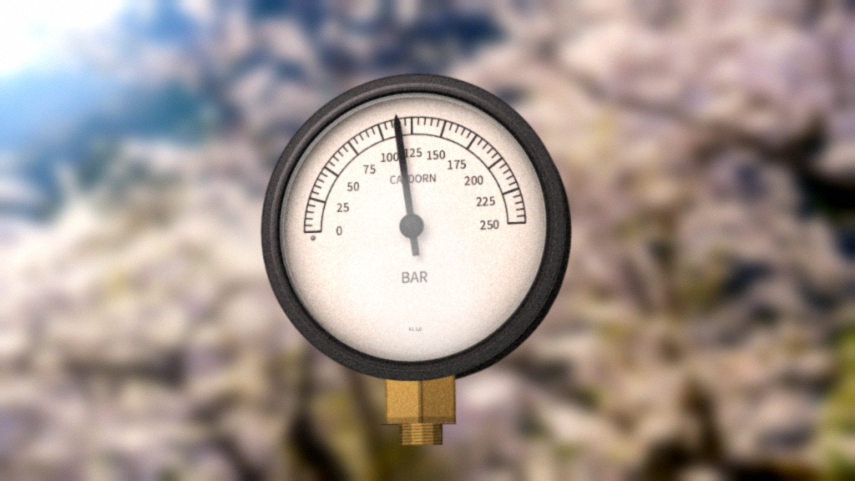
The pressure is {"value": 115, "unit": "bar"}
